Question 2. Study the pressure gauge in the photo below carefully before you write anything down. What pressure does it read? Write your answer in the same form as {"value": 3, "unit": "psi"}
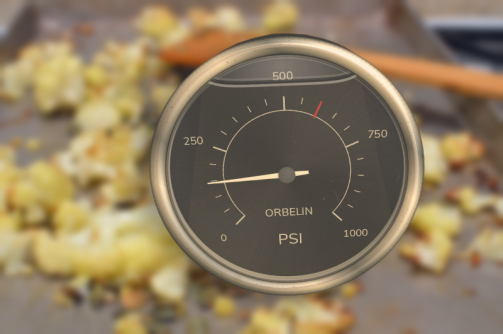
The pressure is {"value": 150, "unit": "psi"}
